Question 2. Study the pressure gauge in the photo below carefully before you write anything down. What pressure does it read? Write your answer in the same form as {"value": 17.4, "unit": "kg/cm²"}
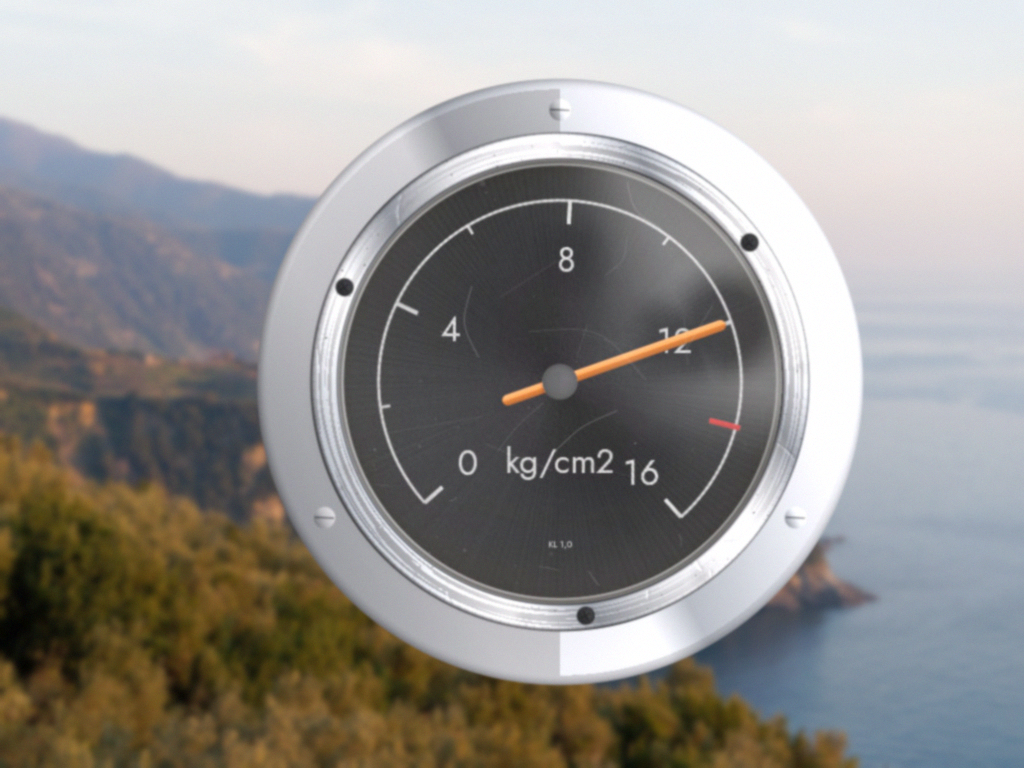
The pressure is {"value": 12, "unit": "kg/cm²"}
